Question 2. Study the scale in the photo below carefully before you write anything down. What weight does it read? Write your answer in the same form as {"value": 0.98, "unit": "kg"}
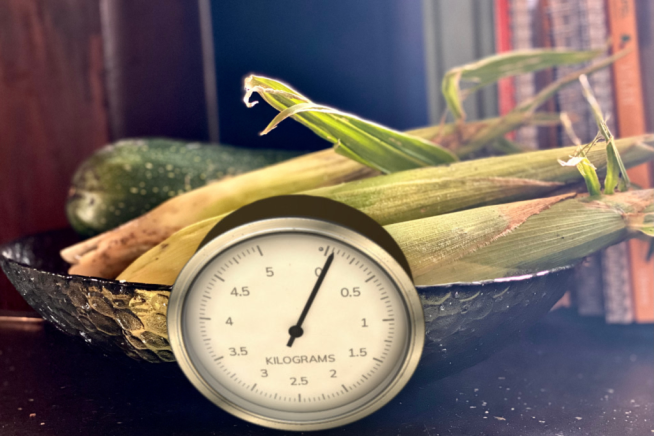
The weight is {"value": 0.05, "unit": "kg"}
